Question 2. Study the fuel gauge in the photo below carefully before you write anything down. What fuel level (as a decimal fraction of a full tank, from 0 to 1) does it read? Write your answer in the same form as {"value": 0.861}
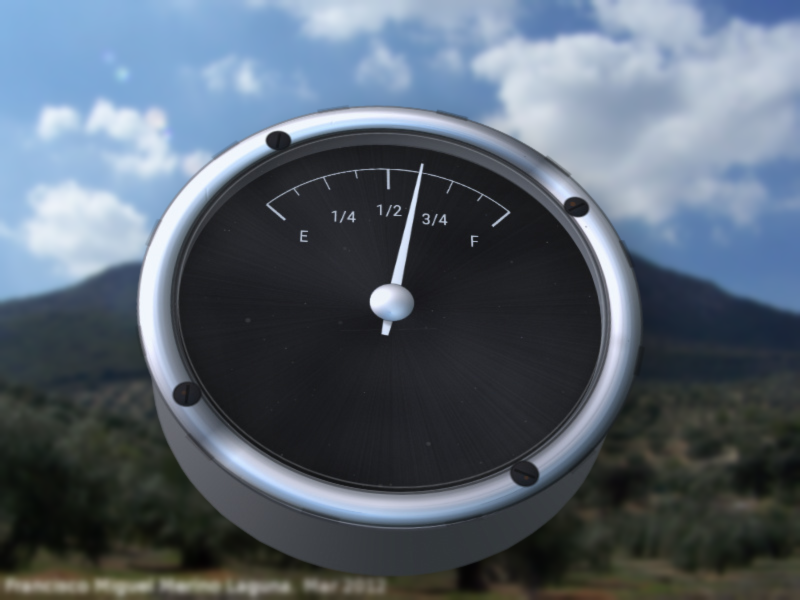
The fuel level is {"value": 0.625}
